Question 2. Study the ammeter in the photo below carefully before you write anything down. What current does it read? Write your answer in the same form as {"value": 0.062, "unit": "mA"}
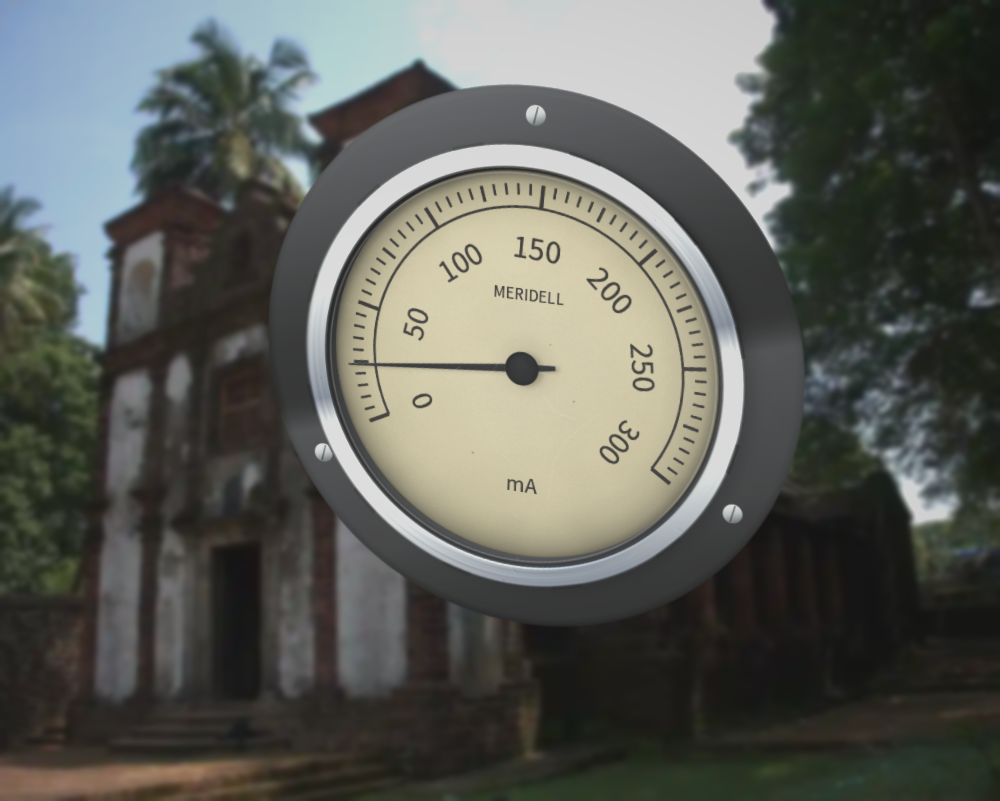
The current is {"value": 25, "unit": "mA"}
